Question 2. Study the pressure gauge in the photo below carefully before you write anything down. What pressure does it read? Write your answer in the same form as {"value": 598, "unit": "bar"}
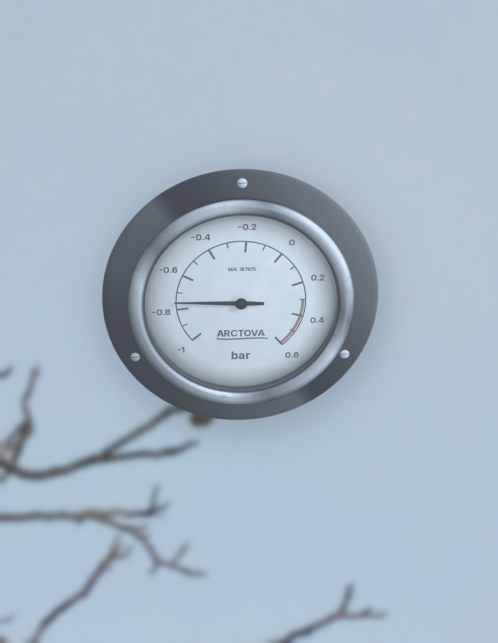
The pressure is {"value": -0.75, "unit": "bar"}
